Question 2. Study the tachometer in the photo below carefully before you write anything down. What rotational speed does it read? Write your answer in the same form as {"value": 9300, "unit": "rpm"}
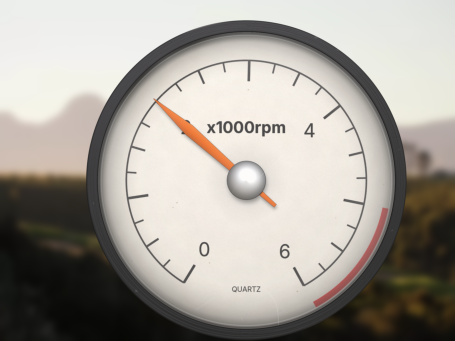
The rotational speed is {"value": 2000, "unit": "rpm"}
